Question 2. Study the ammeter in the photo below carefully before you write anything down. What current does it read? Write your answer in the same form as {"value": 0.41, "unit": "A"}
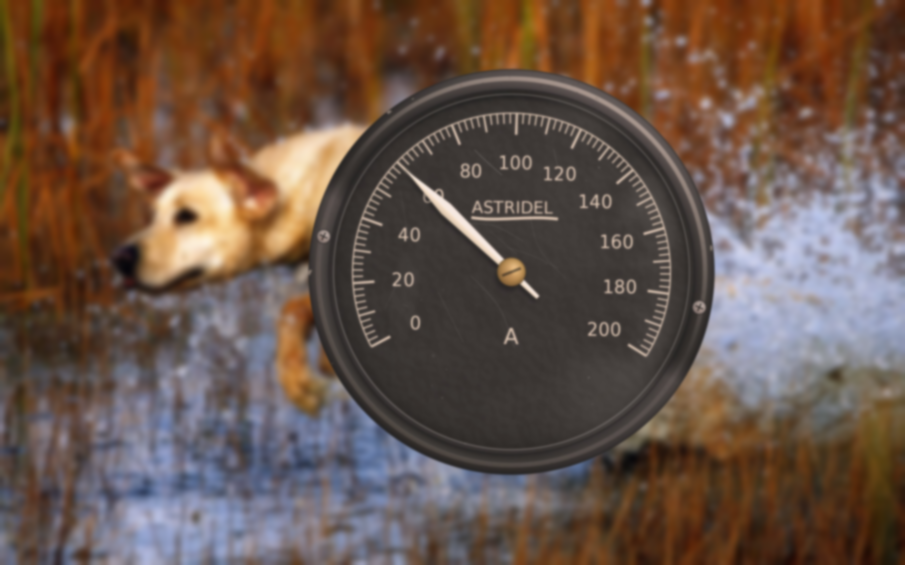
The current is {"value": 60, "unit": "A"}
